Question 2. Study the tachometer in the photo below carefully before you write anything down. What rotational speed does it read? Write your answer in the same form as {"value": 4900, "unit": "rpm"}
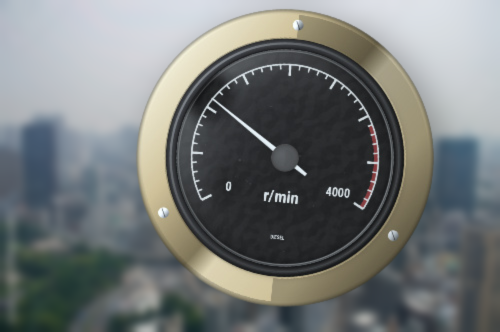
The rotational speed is {"value": 1100, "unit": "rpm"}
